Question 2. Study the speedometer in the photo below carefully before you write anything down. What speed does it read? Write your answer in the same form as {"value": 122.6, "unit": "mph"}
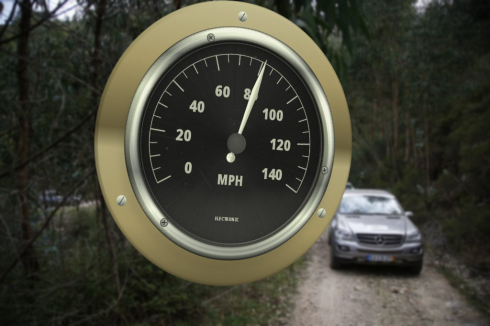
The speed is {"value": 80, "unit": "mph"}
